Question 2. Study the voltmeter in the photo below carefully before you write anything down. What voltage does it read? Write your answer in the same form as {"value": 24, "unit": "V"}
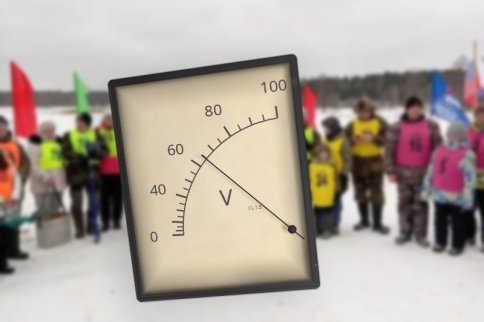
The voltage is {"value": 65, "unit": "V"}
